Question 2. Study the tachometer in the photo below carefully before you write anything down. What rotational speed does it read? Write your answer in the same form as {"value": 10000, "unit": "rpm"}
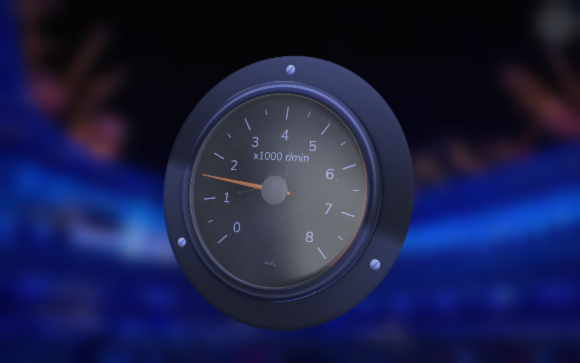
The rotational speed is {"value": 1500, "unit": "rpm"}
